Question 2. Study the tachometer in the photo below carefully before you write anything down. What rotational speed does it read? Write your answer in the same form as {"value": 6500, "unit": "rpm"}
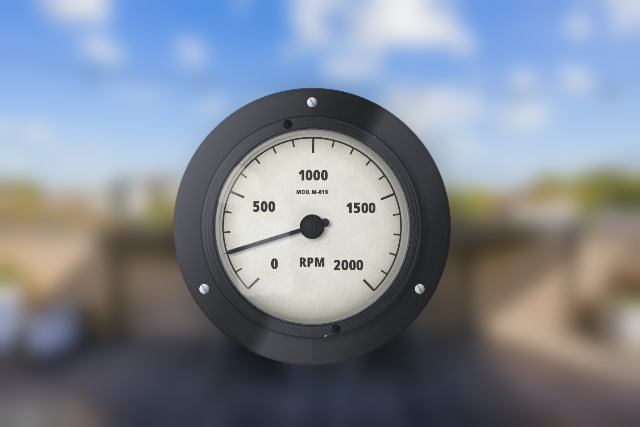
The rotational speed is {"value": 200, "unit": "rpm"}
